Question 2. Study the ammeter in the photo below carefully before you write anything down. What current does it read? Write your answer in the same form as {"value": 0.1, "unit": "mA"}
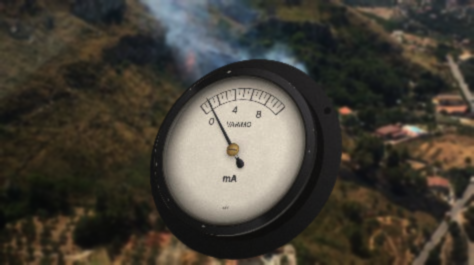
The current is {"value": 1, "unit": "mA"}
